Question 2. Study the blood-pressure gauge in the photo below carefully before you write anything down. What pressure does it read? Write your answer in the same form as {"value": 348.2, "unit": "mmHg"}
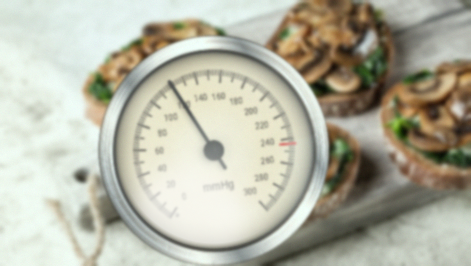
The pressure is {"value": 120, "unit": "mmHg"}
